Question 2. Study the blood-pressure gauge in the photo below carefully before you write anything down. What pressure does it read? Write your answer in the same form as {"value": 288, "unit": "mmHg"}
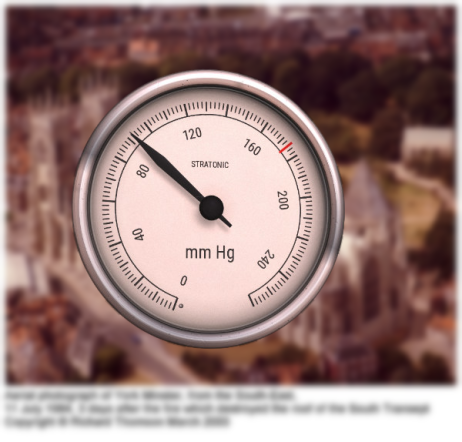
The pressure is {"value": 92, "unit": "mmHg"}
